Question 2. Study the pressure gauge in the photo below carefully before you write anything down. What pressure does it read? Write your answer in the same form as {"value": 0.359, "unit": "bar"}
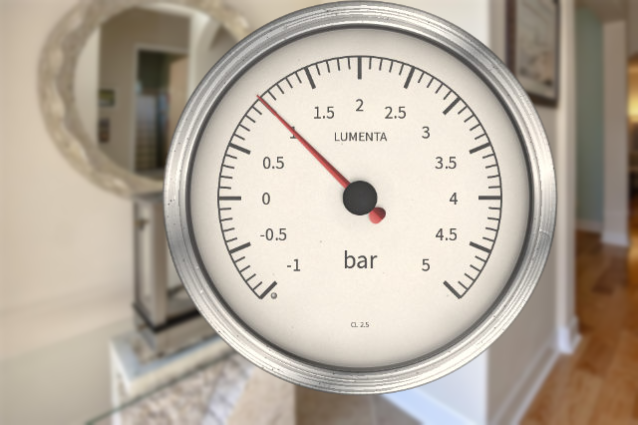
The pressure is {"value": 1, "unit": "bar"}
